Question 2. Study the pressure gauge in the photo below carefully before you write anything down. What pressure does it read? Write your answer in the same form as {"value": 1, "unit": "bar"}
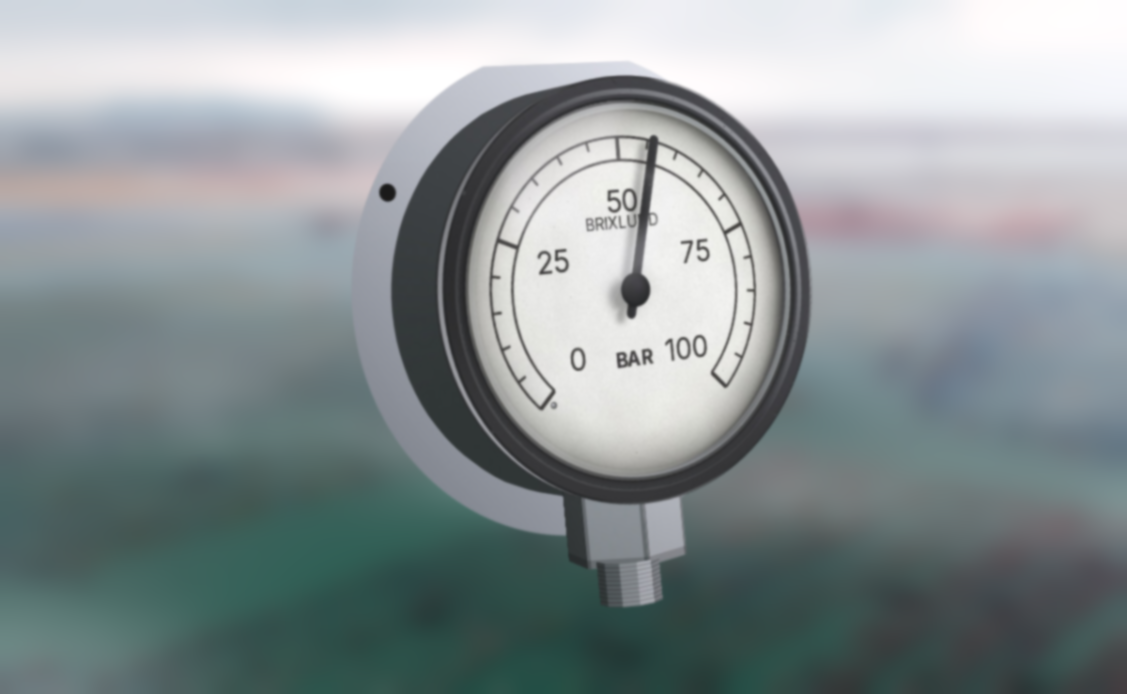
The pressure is {"value": 55, "unit": "bar"}
